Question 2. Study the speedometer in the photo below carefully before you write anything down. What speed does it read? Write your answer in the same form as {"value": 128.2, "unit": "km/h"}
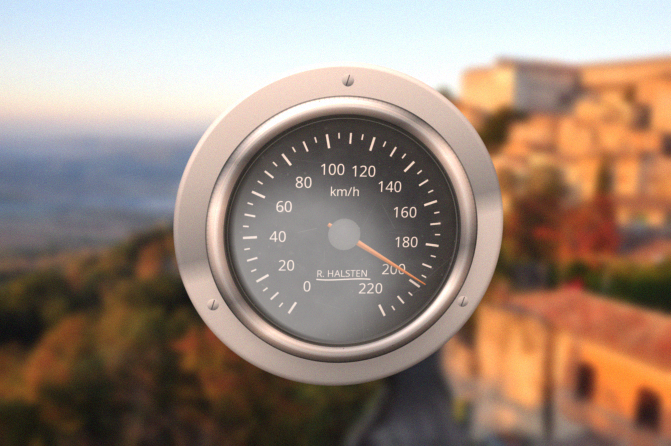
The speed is {"value": 197.5, "unit": "km/h"}
